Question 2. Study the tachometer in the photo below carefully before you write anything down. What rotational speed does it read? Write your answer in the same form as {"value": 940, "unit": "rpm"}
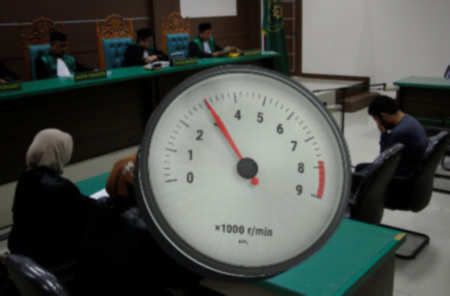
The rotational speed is {"value": 3000, "unit": "rpm"}
